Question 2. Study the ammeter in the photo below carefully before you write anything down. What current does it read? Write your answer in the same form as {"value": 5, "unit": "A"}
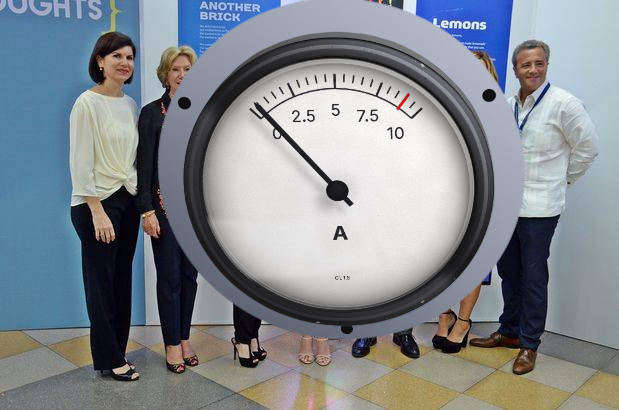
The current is {"value": 0.5, "unit": "A"}
